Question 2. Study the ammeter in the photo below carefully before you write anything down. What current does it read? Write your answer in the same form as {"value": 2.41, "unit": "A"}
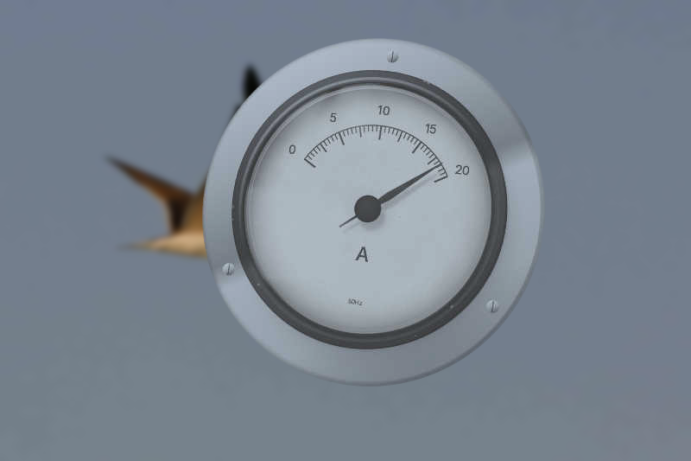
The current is {"value": 18.5, "unit": "A"}
